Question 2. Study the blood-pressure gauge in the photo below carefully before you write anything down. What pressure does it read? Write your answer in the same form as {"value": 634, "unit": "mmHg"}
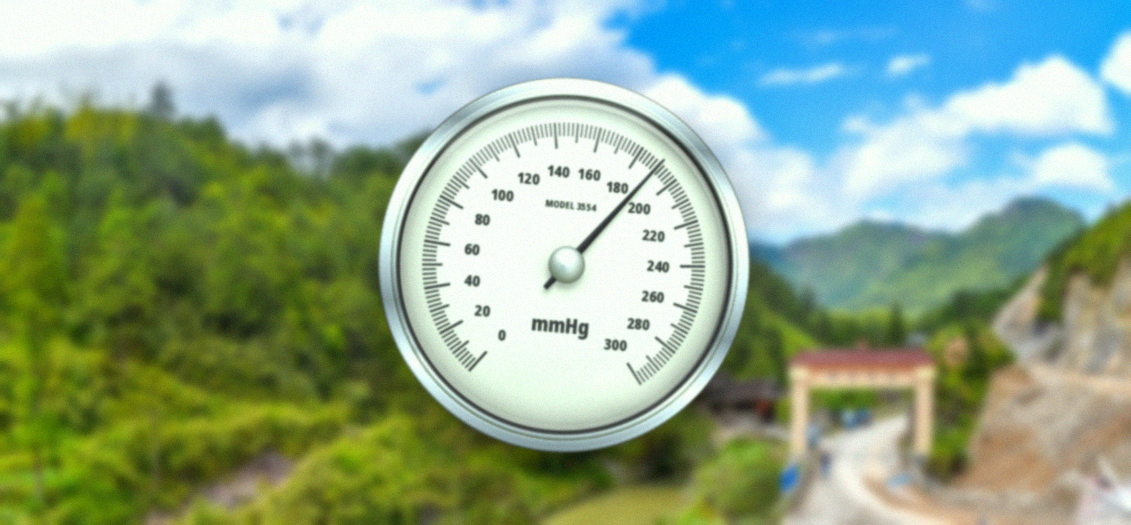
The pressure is {"value": 190, "unit": "mmHg"}
